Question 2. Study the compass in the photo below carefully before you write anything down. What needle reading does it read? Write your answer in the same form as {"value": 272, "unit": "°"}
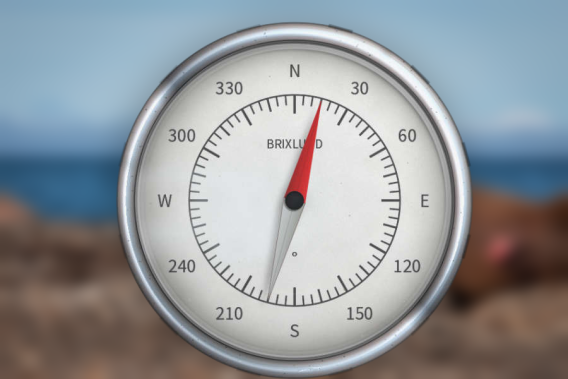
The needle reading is {"value": 15, "unit": "°"}
